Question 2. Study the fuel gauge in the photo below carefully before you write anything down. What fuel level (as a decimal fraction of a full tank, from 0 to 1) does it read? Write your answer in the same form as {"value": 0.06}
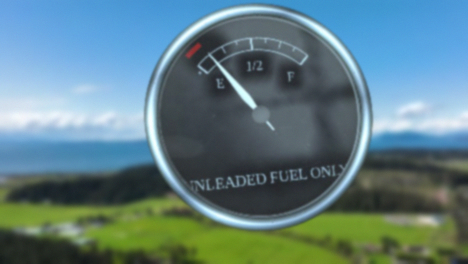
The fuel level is {"value": 0.125}
